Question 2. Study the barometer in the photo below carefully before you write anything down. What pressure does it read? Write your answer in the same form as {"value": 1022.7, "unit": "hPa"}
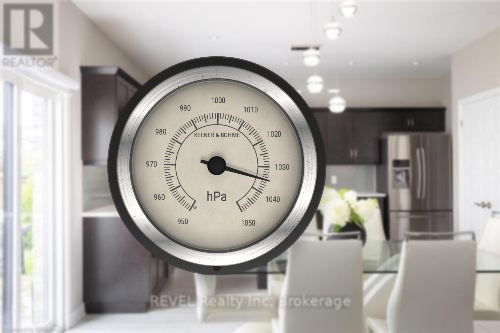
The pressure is {"value": 1035, "unit": "hPa"}
